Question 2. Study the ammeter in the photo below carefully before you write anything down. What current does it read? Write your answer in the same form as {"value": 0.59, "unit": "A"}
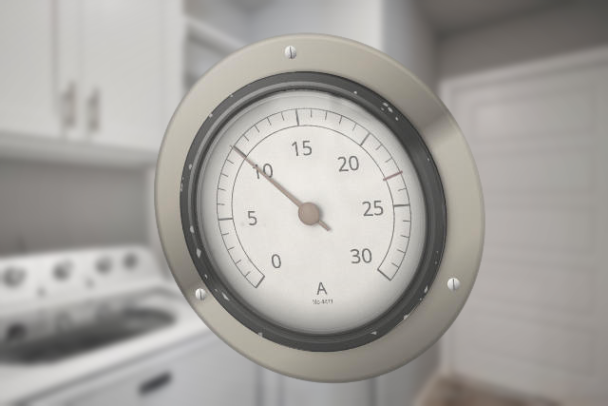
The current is {"value": 10, "unit": "A"}
